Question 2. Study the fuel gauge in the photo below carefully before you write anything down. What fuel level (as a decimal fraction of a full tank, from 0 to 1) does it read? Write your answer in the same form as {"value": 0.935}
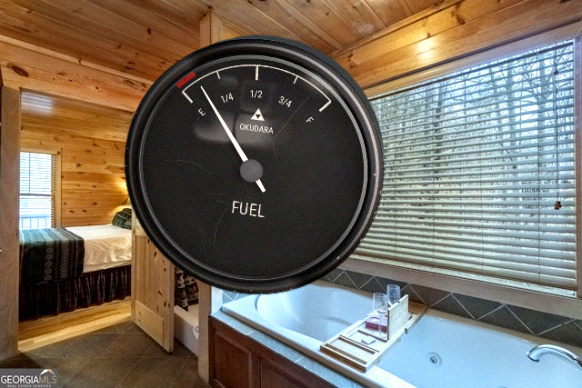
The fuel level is {"value": 0.125}
